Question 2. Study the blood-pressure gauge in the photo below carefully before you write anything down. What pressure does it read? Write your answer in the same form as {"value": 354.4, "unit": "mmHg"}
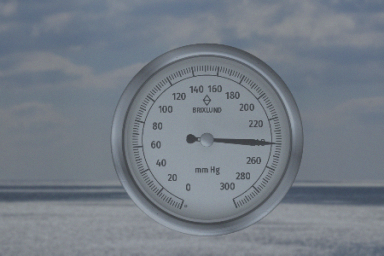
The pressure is {"value": 240, "unit": "mmHg"}
